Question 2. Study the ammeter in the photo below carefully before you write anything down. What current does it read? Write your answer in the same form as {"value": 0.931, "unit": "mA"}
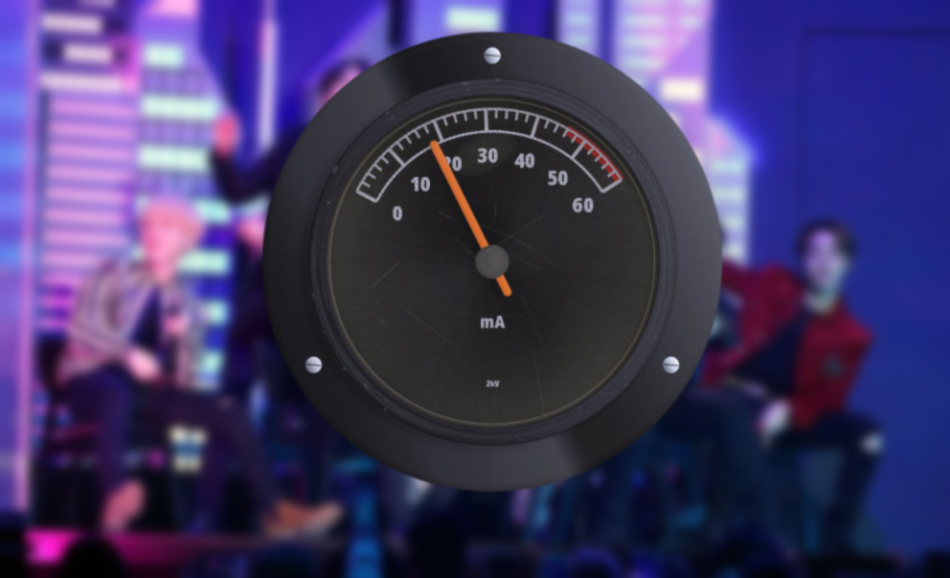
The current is {"value": 18, "unit": "mA"}
